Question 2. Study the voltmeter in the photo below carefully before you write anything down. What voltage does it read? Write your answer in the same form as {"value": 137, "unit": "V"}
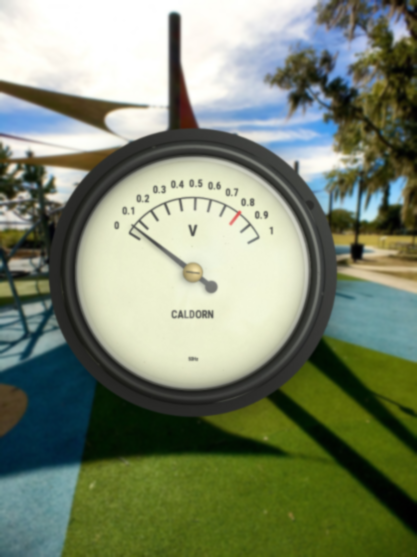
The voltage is {"value": 0.05, "unit": "V"}
